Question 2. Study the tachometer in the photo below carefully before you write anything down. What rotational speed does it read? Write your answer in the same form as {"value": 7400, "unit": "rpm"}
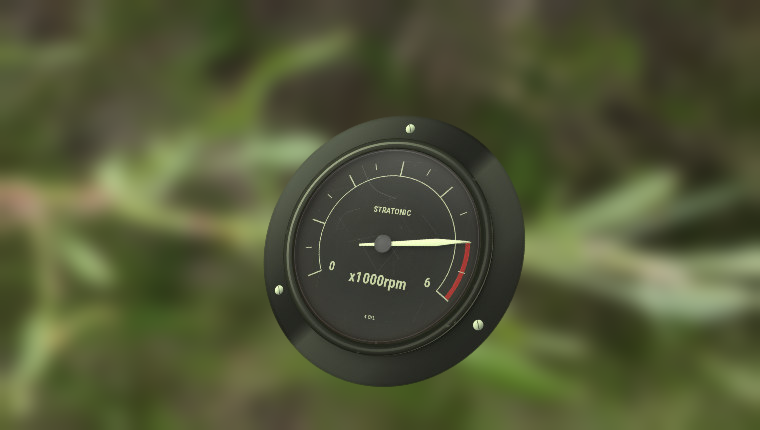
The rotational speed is {"value": 5000, "unit": "rpm"}
